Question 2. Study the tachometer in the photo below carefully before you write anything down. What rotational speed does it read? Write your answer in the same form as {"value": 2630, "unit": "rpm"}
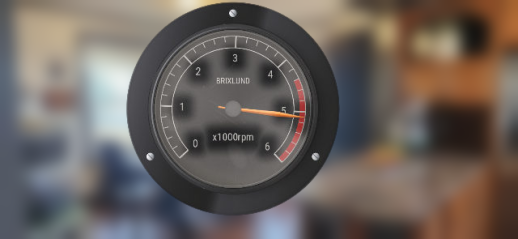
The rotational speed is {"value": 5100, "unit": "rpm"}
